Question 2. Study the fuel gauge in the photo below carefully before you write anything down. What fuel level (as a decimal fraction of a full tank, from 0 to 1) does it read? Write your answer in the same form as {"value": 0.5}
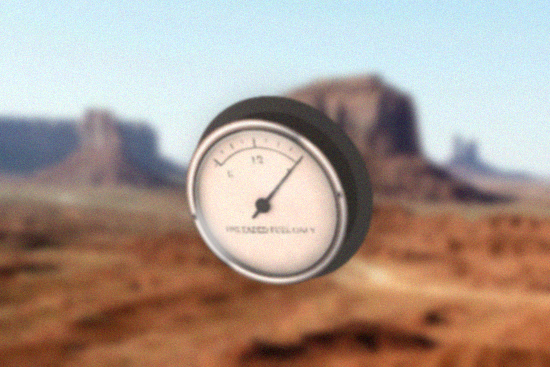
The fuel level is {"value": 1}
